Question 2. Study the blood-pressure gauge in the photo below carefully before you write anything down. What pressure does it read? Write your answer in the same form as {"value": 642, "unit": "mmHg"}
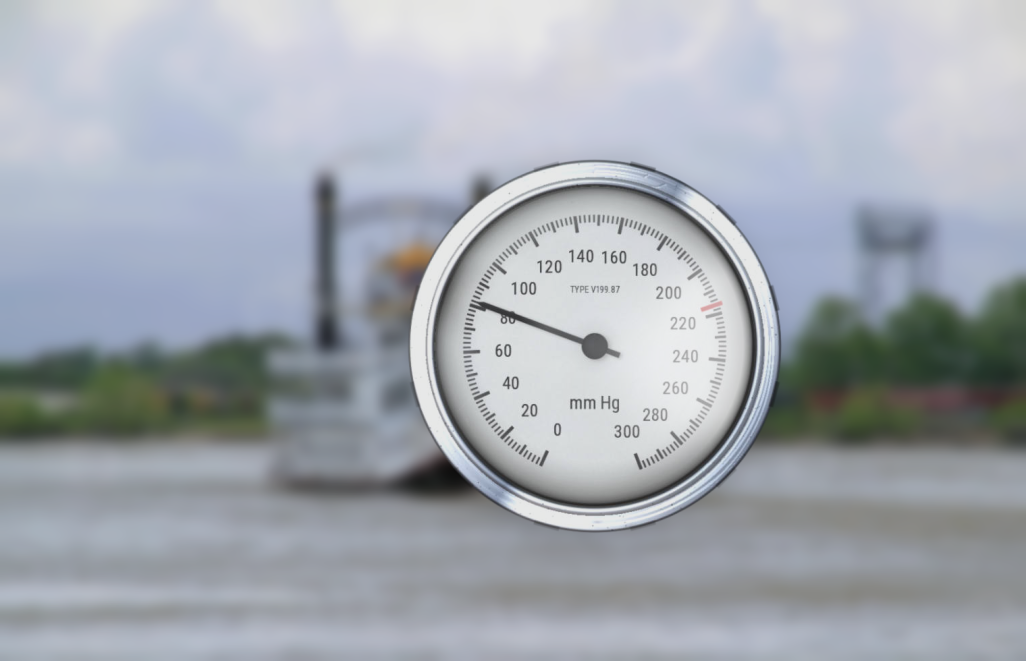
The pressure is {"value": 82, "unit": "mmHg"}
